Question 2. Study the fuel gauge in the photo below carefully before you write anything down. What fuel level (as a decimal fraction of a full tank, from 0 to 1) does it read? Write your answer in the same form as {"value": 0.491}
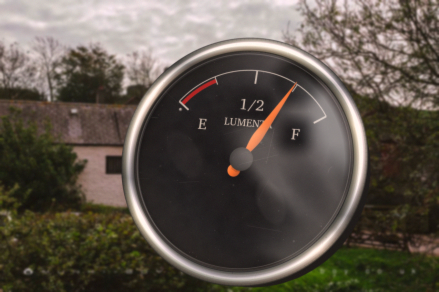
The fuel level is {"value": 0.75}
